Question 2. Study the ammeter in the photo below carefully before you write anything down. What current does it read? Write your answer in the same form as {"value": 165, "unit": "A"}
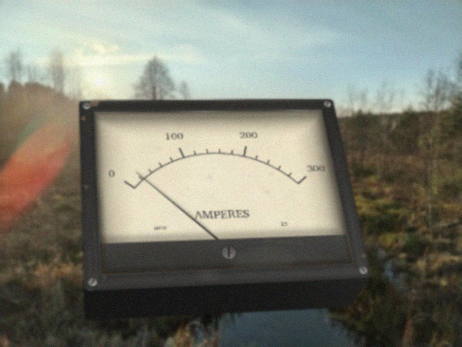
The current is {"value": 20, "unit": "A"}
